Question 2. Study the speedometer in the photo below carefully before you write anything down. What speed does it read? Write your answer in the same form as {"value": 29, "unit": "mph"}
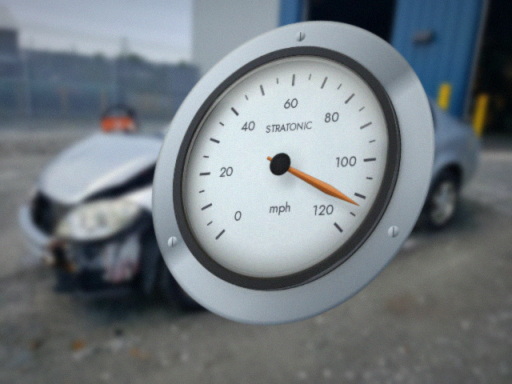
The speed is {"value": 112.5, "unit": "mph"}
